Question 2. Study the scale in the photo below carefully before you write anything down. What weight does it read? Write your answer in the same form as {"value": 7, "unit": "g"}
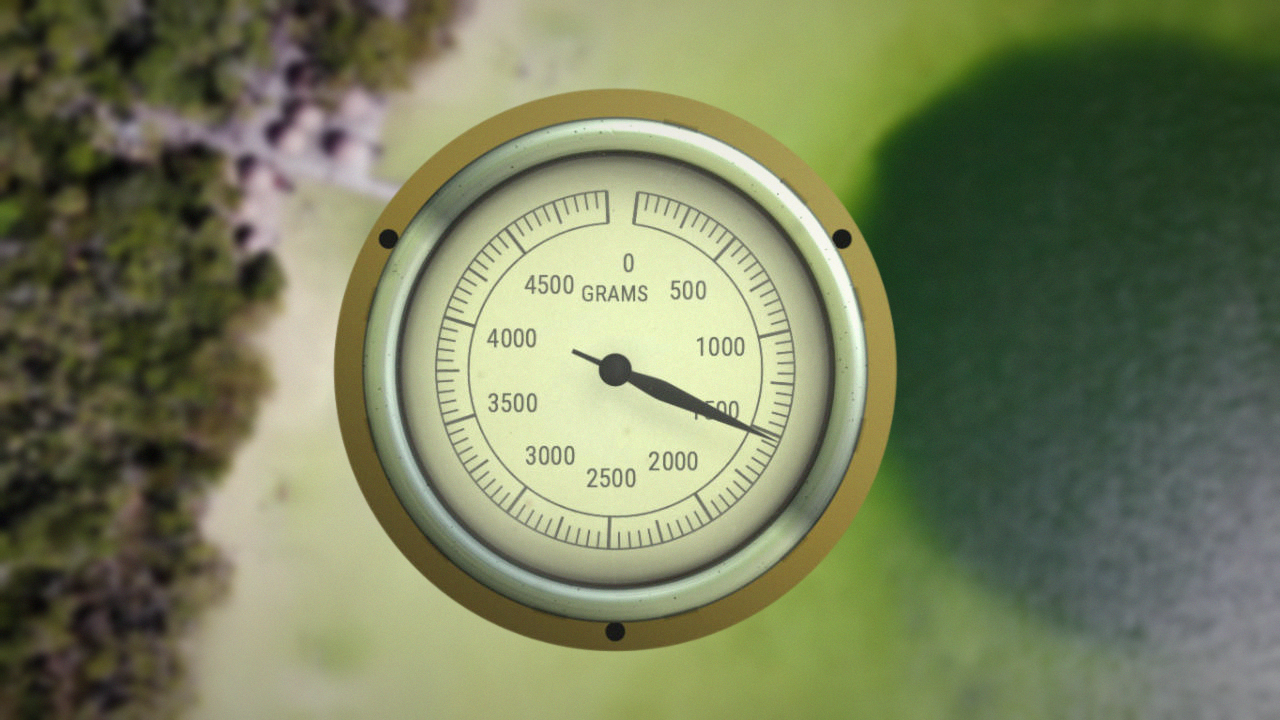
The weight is {"value": 1525, "unit": "g"}
